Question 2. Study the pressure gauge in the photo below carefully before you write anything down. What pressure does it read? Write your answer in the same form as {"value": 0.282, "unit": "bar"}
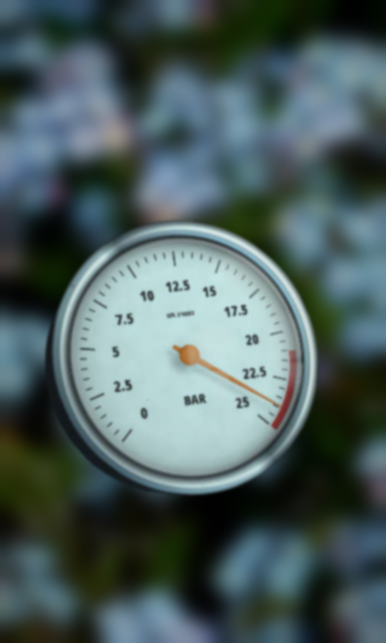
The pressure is {"value": 24, "unit": "bar"}
